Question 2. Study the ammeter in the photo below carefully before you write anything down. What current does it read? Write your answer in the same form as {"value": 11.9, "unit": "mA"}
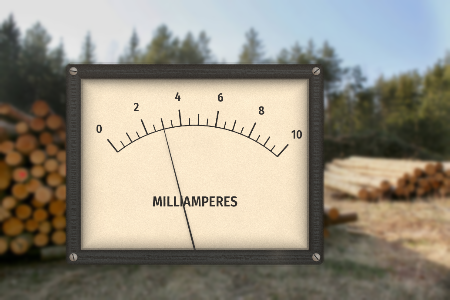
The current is {"value": 3, "unit": "mA"}
